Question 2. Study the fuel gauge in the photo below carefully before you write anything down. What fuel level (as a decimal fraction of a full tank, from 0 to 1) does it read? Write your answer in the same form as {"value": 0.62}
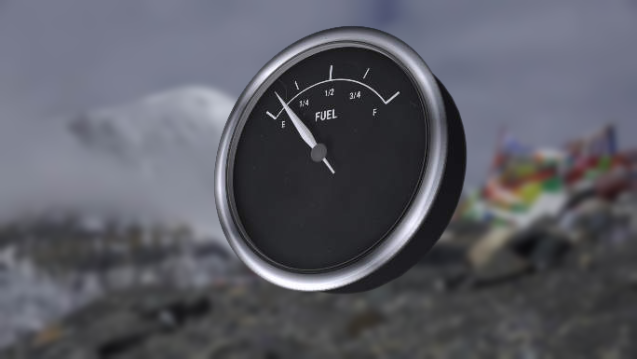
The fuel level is {"value": 0.125}
